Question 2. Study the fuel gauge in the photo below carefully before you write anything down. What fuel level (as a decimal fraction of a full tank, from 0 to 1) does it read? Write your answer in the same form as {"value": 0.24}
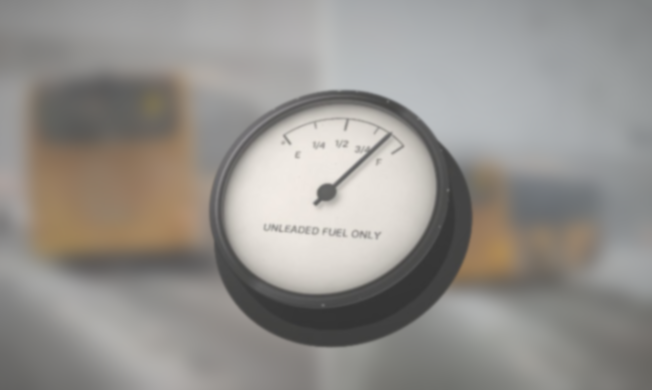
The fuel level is {"value": 0.875}
